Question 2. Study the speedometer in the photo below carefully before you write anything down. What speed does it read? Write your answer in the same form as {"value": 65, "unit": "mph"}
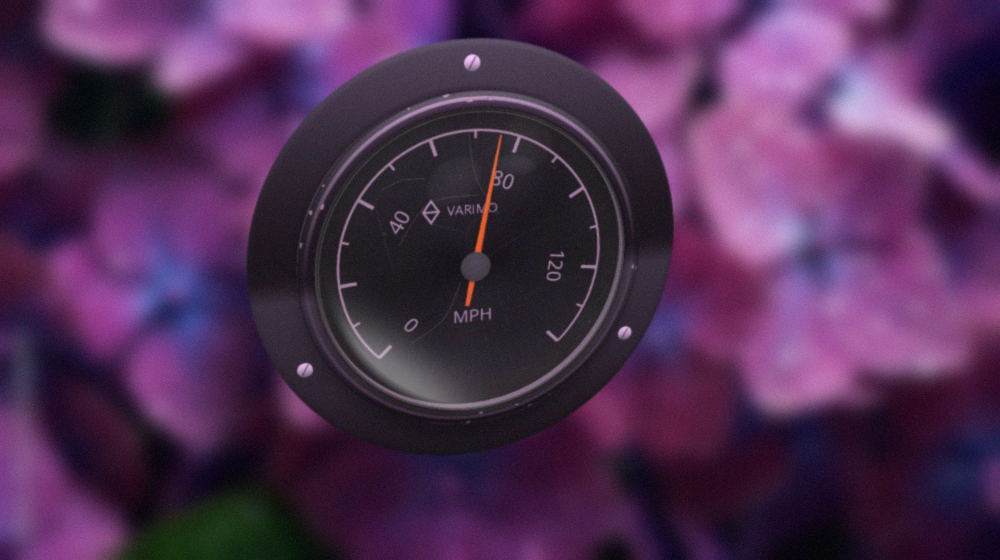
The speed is {"value": 75, "unit": "mph"}
